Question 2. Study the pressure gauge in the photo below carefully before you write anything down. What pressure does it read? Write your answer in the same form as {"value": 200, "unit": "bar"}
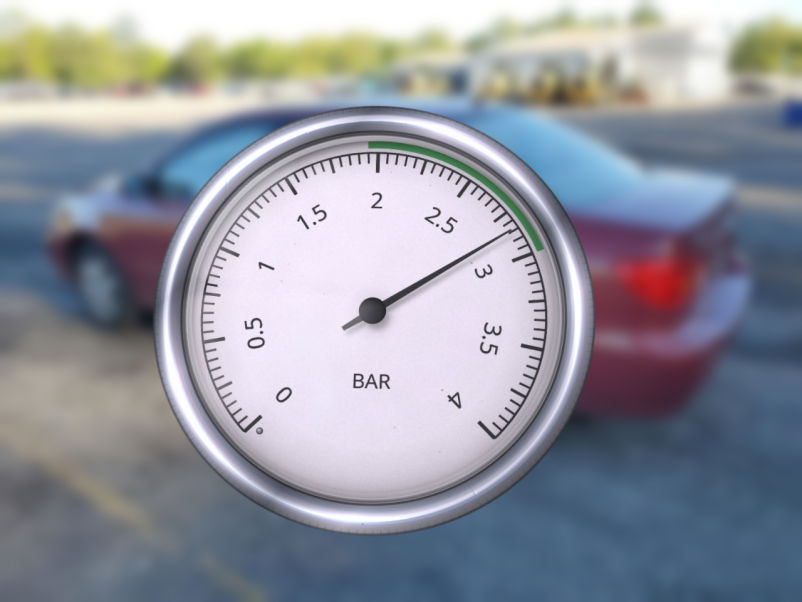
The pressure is {"value": 2.85, "unit": "bar"}
